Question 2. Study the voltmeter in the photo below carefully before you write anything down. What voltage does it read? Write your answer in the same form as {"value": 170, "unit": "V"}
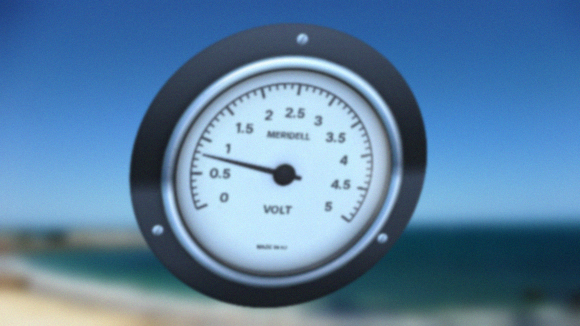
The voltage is {"value": 0.8, "unit": "V"}
